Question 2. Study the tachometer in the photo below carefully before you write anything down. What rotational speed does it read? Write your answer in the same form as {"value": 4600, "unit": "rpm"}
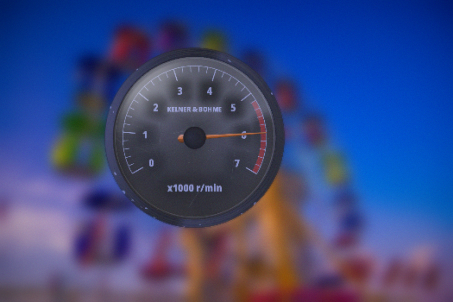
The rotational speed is {"value": 6000, "unit": "rpm"}
